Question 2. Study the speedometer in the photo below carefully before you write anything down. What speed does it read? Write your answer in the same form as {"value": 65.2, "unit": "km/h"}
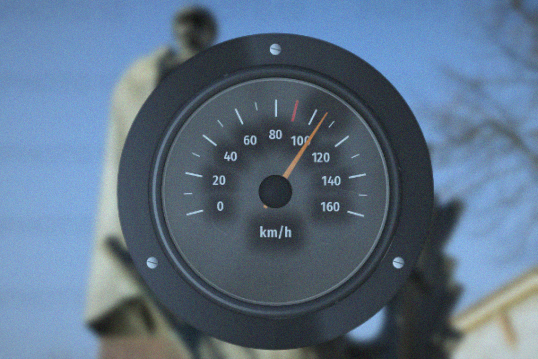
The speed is {"value": 105, "unit": "km/h"}
